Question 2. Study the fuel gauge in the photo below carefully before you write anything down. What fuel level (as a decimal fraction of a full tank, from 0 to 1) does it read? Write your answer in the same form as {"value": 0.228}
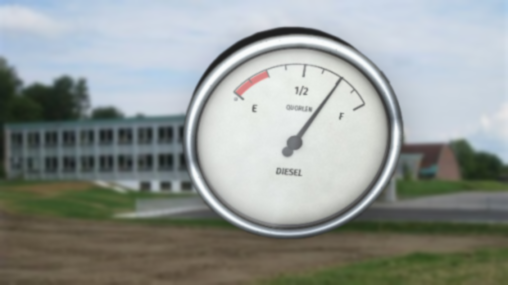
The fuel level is {"value": 0.75}
